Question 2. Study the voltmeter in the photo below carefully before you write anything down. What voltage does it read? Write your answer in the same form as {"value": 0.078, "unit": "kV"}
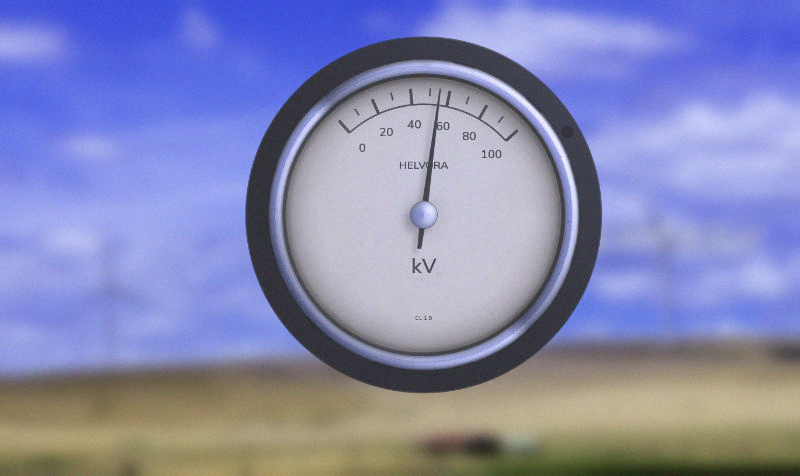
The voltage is {"value": 55, "unit": "kV"}
